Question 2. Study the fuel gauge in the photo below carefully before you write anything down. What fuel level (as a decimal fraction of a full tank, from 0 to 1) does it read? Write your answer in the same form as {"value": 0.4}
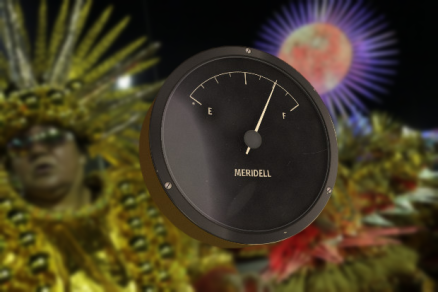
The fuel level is {"value": 0.75}
